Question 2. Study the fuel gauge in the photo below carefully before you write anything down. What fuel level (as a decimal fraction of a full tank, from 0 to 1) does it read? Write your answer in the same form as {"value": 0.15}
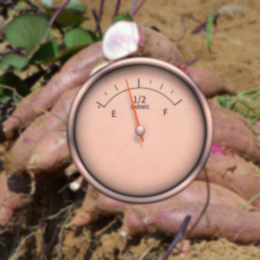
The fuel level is {"value": 0.375}
